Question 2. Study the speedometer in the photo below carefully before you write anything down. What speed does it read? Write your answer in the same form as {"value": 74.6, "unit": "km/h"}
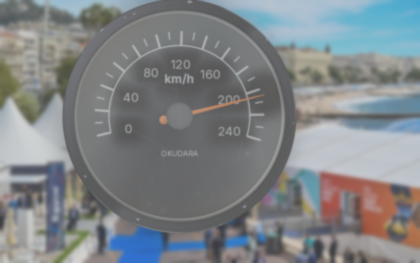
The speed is {"value": 205, "unit": "km/h"}
